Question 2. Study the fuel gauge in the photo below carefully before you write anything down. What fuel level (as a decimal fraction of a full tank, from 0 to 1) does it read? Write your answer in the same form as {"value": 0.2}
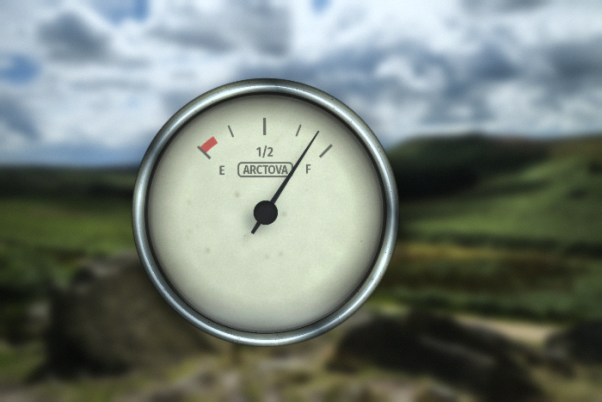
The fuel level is {"value": 0.875}
